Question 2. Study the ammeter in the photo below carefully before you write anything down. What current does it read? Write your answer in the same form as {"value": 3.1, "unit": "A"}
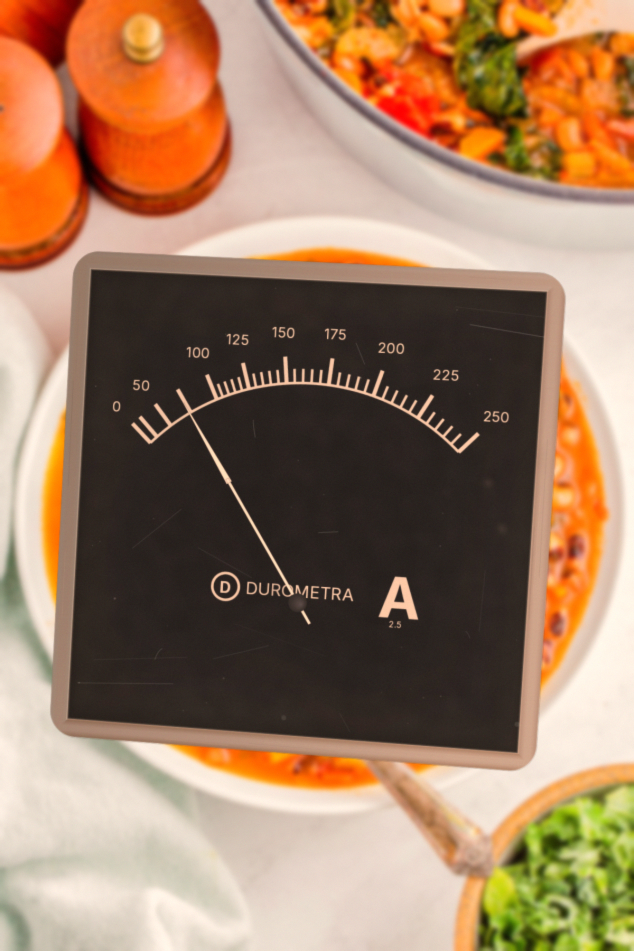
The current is {"value": 75, "unit": "A"}
